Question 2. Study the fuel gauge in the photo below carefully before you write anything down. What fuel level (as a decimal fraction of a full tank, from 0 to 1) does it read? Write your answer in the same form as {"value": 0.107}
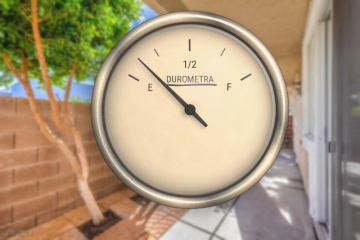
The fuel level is {"value": 0.125}
